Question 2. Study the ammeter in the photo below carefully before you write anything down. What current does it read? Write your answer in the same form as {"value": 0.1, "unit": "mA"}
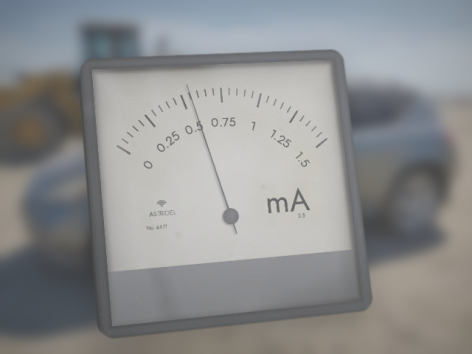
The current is {"value": 0.55, "unit": "mA"}
